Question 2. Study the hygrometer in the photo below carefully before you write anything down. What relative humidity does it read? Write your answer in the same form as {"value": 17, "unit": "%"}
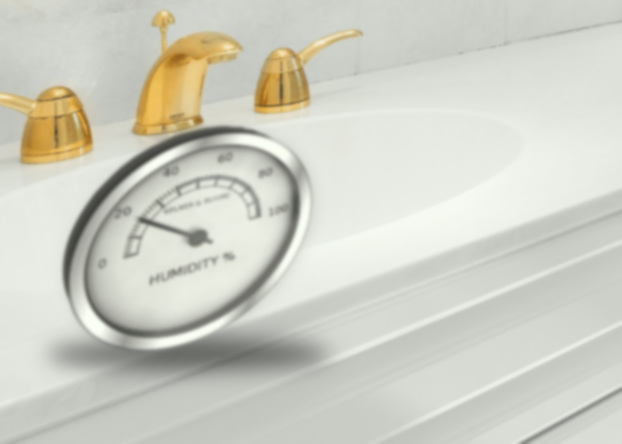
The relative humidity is {"value": 20, "unit": "%"}
